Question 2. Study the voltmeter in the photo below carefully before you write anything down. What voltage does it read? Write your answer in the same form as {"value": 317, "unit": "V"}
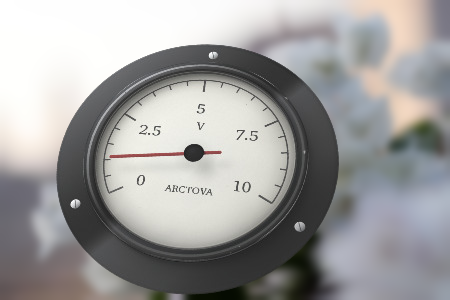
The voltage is {"value": 1, "unit": "V"}
